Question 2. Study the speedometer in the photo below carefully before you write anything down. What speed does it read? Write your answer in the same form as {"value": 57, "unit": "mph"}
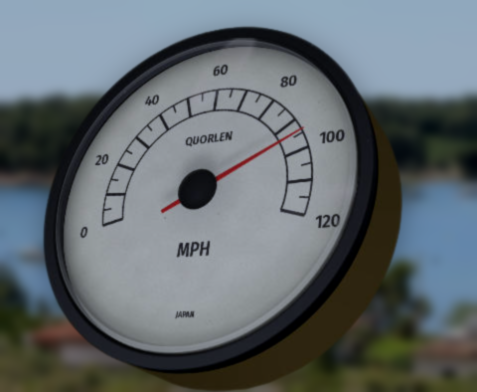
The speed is {"value": 95, "unit": "mph"}
